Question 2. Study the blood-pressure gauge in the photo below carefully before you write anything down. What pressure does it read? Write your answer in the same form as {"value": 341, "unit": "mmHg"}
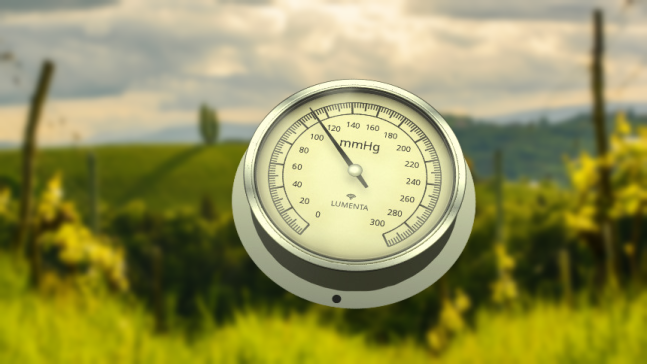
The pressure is {"value": 110, "unit": "mmHg"}
